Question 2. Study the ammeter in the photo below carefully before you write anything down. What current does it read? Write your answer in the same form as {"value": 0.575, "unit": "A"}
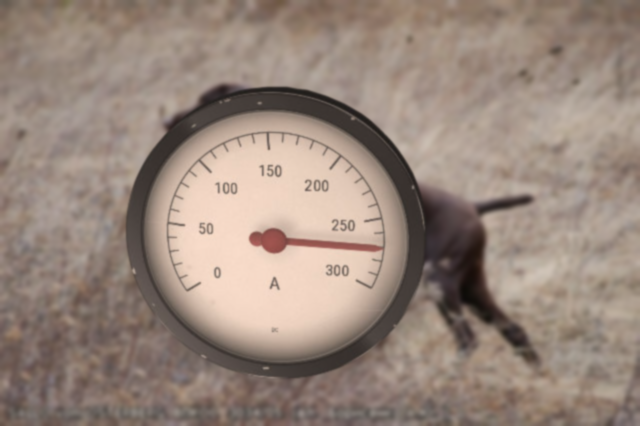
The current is {"value": 270, "unit": "A"}
